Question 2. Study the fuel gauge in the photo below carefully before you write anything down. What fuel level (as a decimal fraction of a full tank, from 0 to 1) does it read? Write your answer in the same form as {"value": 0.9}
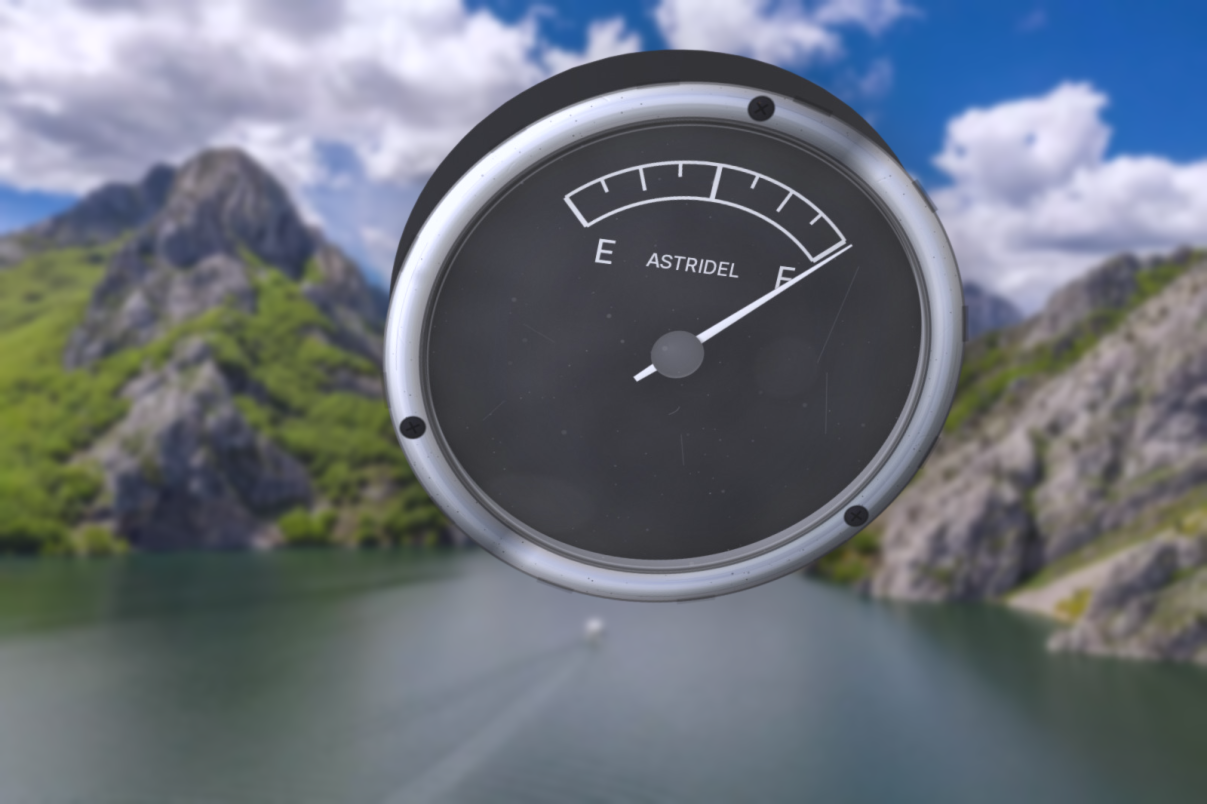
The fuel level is {"value": 1}
